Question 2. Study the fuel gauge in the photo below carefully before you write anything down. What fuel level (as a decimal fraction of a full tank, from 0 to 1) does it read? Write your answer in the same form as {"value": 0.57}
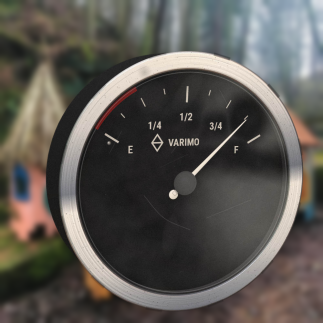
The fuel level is {"value": 0.875}
